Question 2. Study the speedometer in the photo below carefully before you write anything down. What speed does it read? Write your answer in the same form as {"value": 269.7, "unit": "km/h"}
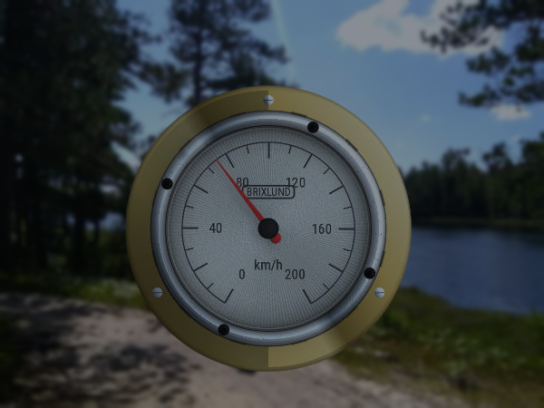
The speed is {"value": 75, "unit": "km/h"}
